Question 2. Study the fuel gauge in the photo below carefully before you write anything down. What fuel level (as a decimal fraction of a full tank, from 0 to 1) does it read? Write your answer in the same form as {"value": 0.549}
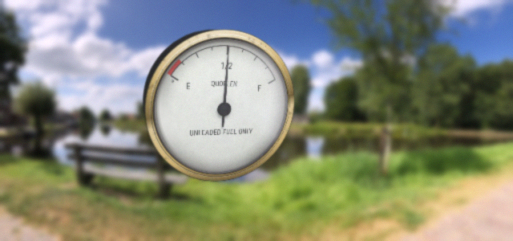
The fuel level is {"value": 0.5}
